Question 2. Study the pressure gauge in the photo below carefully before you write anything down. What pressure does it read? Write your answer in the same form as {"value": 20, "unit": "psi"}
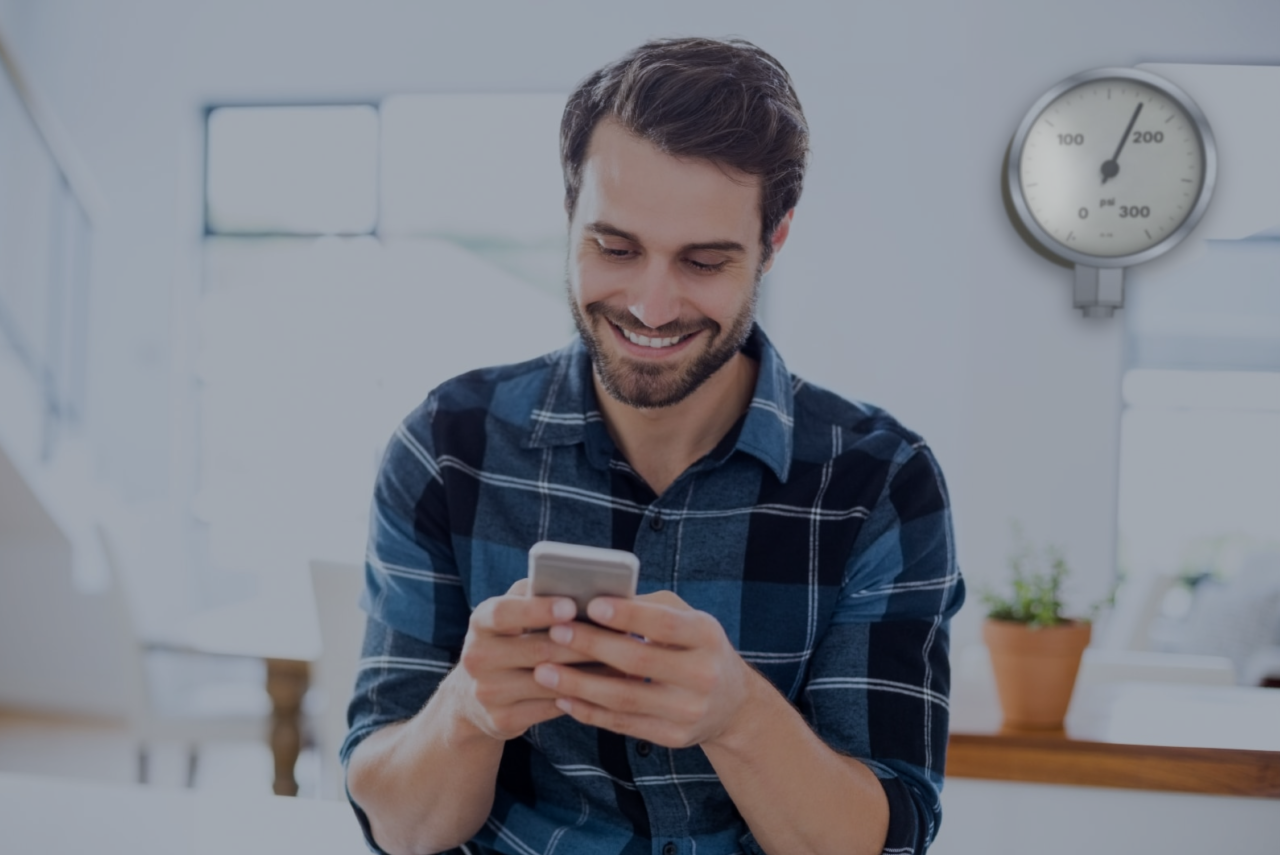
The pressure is {"value": 175, "unit": "psi"}
